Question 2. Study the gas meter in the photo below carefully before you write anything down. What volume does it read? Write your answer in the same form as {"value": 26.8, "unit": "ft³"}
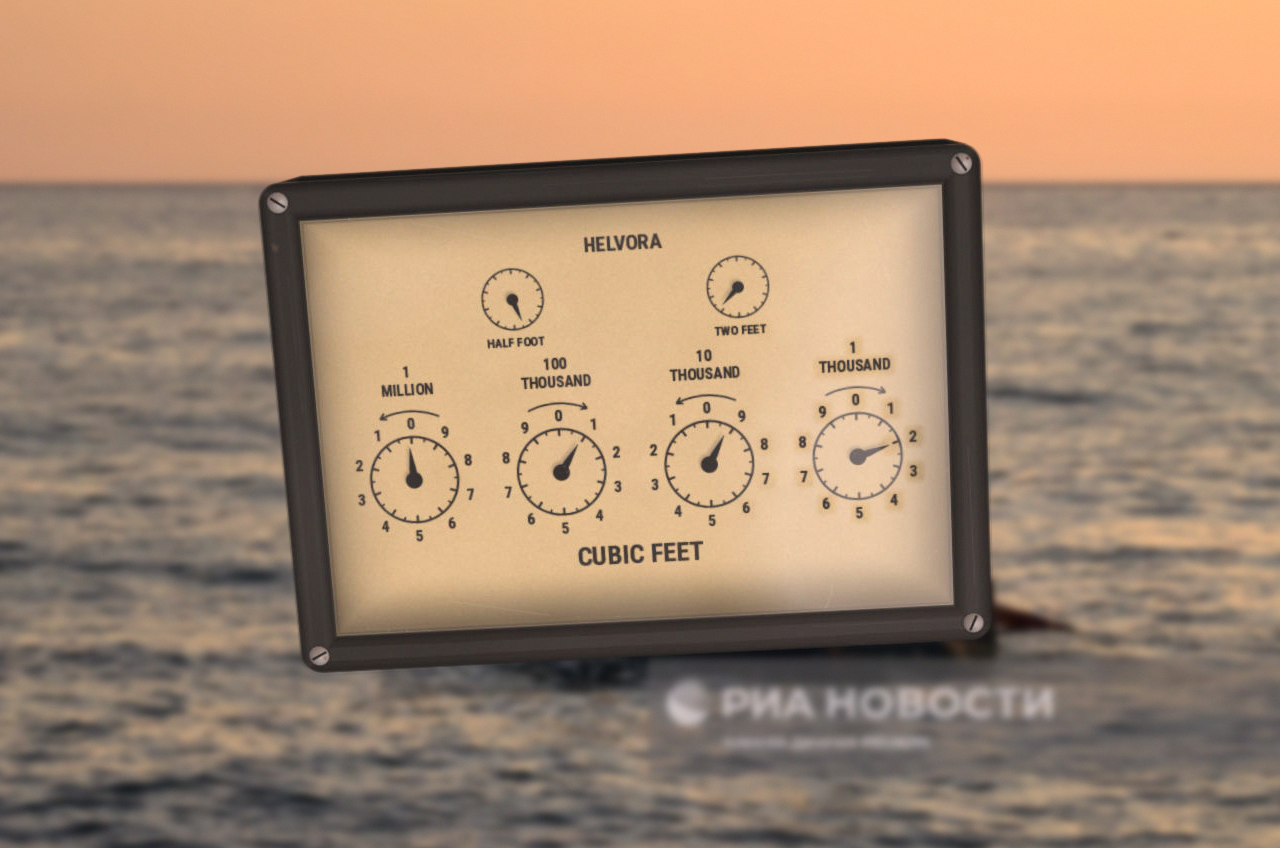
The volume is {"value": 9200, "unit": "ft³"}
